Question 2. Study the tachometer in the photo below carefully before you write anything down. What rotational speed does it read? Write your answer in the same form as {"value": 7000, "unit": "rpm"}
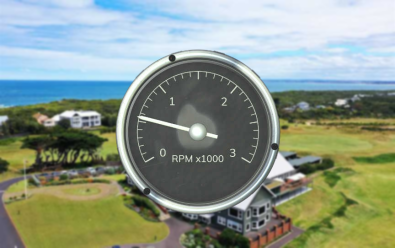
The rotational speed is {"value": 550, "unit": "rpm"}
